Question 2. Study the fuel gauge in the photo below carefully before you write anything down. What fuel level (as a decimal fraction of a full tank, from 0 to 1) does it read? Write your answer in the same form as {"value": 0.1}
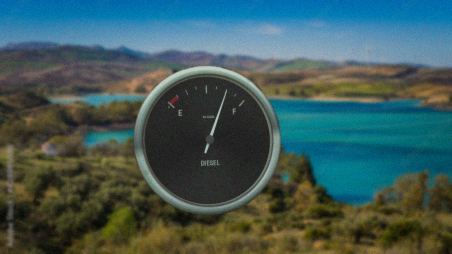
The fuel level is {"value": 0.75}
